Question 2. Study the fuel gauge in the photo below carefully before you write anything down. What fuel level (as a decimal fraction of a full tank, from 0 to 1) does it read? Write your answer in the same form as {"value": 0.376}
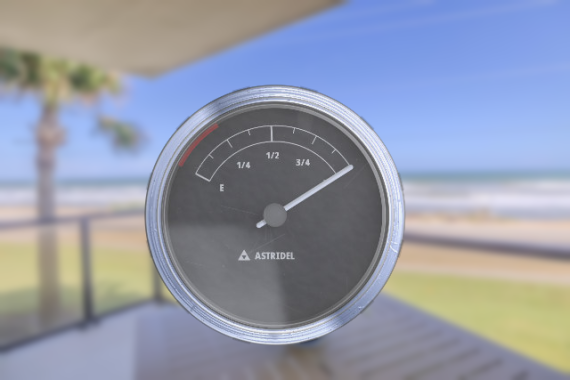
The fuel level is {"value": 1}
